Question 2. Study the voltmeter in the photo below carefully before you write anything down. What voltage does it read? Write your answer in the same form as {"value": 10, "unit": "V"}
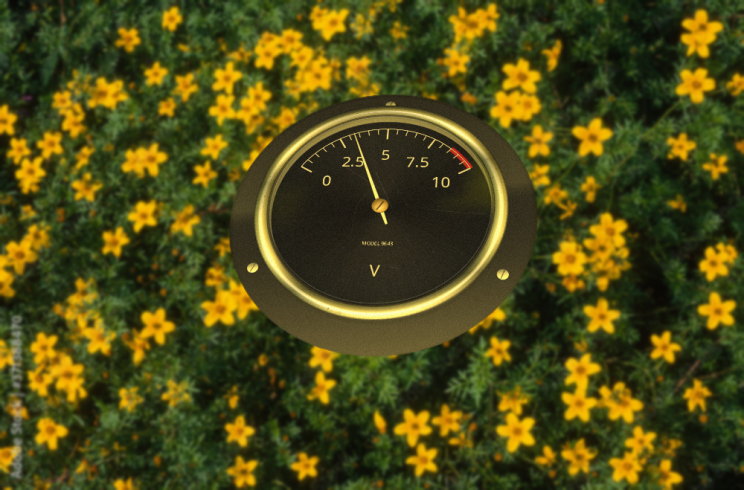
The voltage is {"value": 3.25, "unit": "V"}
